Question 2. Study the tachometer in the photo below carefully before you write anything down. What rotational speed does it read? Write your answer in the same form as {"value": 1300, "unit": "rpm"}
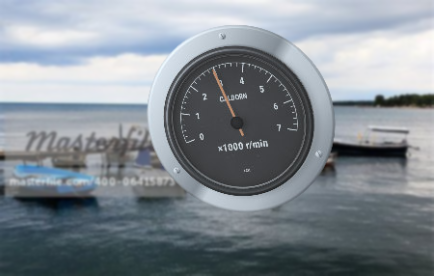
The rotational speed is {"value": 3000, "unit": "rpm"}
